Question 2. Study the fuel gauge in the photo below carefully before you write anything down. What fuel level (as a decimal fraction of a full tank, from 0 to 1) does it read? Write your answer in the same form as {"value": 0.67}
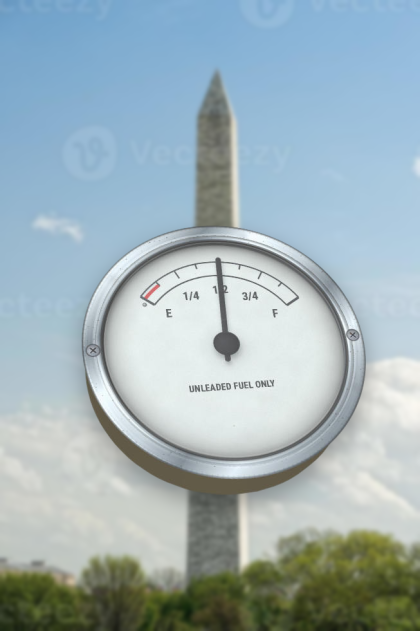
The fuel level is {"value": 0.5}
